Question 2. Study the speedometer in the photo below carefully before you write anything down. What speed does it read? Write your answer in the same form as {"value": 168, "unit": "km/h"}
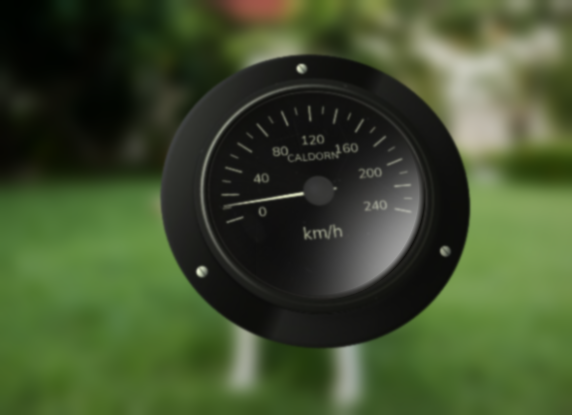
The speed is {"value": 10, "unit": "km/h"}
